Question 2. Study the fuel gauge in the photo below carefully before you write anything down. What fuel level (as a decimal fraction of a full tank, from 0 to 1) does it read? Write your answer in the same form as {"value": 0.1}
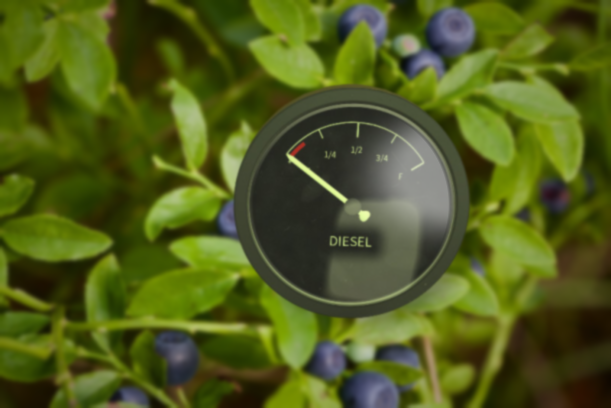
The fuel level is {"value": 0}
